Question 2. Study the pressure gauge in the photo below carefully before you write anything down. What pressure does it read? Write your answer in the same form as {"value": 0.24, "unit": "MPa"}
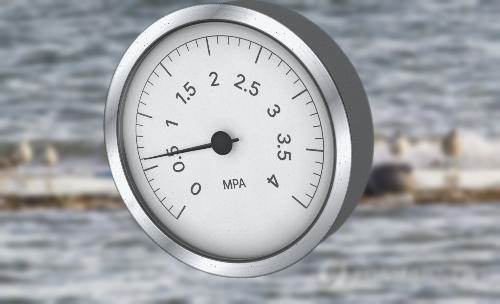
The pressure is {"value": 0.6, "unit": "MPa"}
